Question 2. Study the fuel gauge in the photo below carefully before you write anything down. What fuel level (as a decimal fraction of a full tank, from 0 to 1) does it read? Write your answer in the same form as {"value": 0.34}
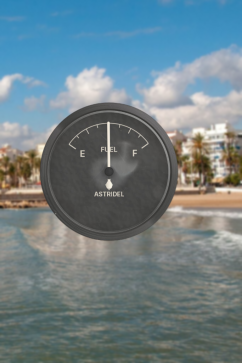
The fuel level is {"value": 0.5}
